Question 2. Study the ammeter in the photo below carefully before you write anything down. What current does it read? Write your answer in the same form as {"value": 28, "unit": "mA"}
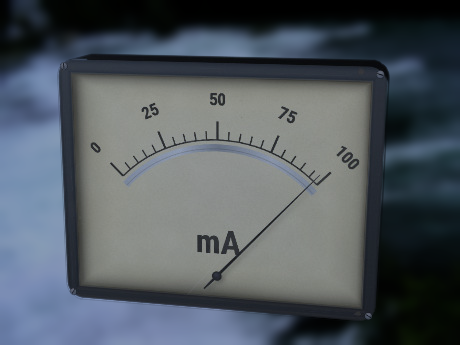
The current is {"value": 97.5, "unit": "mA"}
